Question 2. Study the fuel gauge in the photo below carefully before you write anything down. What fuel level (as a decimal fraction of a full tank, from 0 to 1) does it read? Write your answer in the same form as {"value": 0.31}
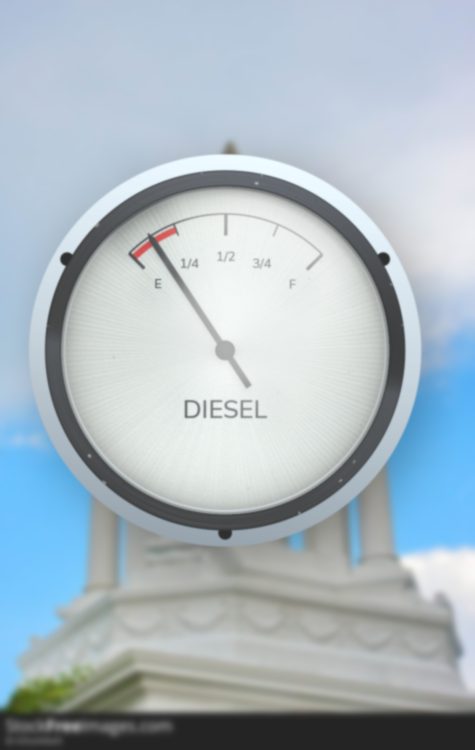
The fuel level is {"value": 0.125}
